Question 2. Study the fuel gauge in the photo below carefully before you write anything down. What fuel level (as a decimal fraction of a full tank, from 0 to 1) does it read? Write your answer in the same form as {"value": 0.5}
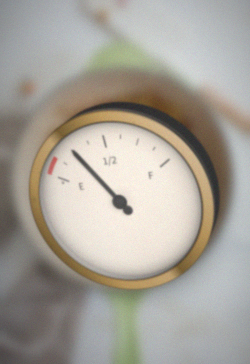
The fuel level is {"value": 0.25}
